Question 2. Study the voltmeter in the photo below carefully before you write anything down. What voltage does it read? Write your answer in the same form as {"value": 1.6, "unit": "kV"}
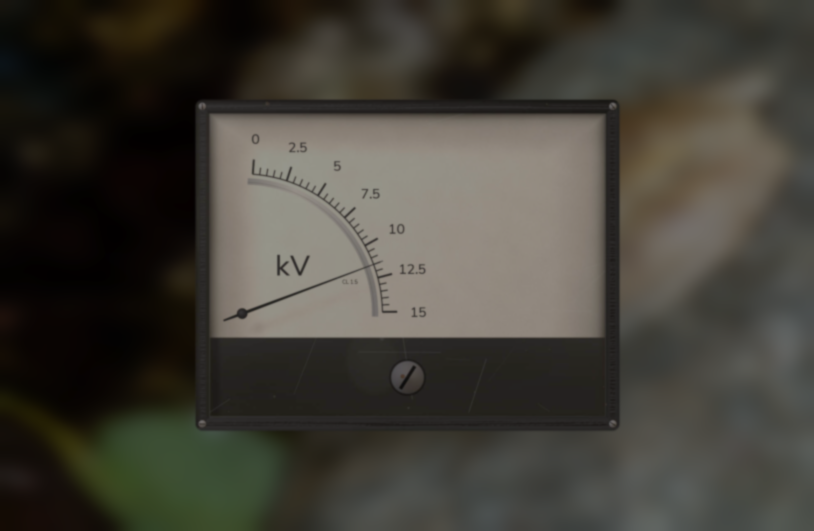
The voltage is {"value": 11.5, "unit": "kV"}
